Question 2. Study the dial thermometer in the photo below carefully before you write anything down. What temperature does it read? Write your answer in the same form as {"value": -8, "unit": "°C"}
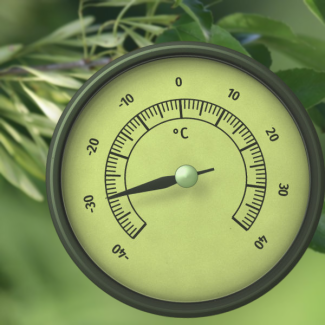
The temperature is {"value": -30, "unit": "°C"}
